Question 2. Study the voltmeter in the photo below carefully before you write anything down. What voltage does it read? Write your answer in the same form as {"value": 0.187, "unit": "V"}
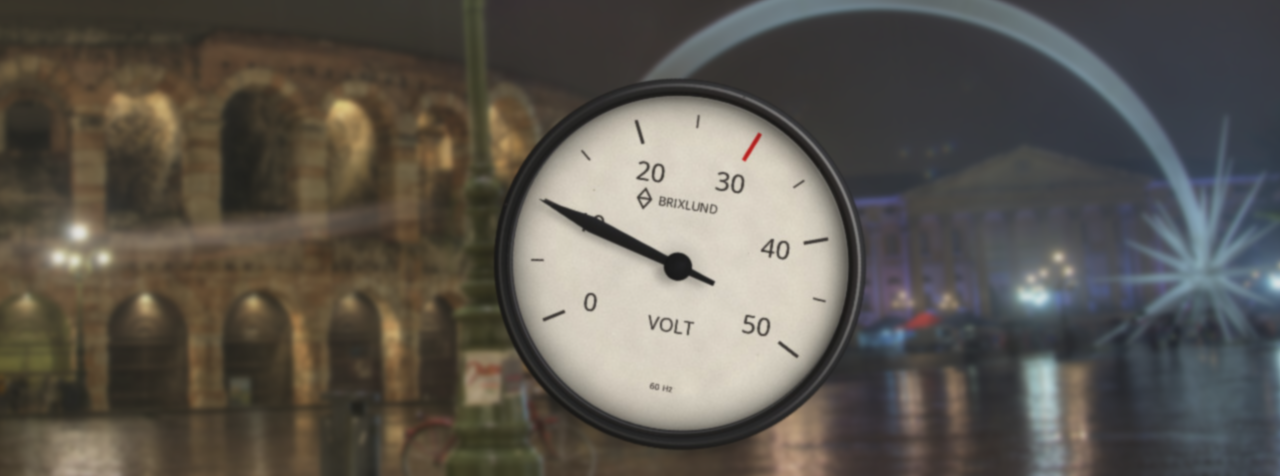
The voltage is {"value": 10, "unit": "V"}
